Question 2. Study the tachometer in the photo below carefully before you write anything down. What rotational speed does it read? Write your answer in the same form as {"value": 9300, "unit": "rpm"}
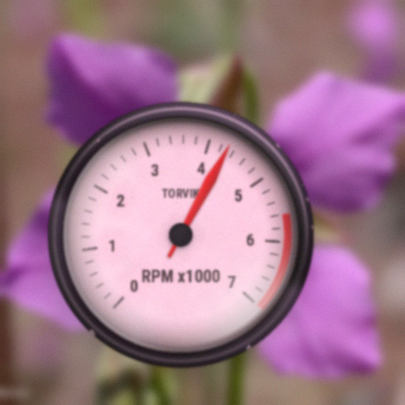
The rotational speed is {"value": 4300, "unit": "rpm"}
